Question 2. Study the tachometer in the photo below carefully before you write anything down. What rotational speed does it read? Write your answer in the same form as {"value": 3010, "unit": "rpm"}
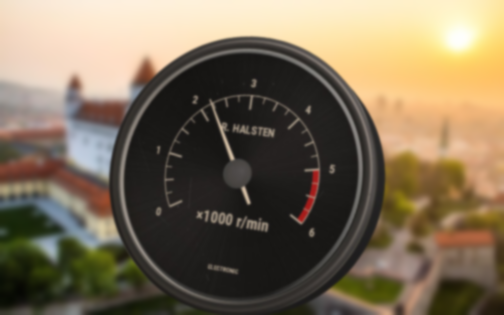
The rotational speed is {"value": 2250, "unit": "rpm"}
